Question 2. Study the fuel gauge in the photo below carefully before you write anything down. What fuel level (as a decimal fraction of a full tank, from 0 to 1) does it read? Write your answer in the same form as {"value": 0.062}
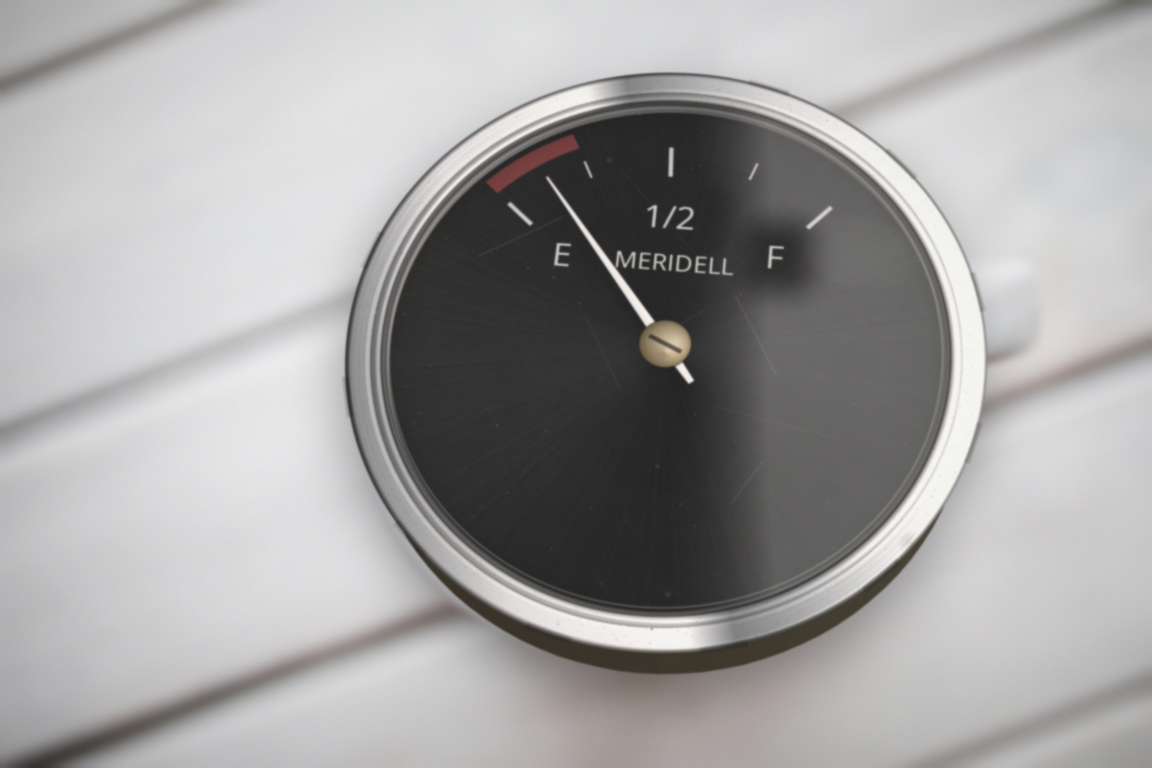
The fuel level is {"value": 0.125}
